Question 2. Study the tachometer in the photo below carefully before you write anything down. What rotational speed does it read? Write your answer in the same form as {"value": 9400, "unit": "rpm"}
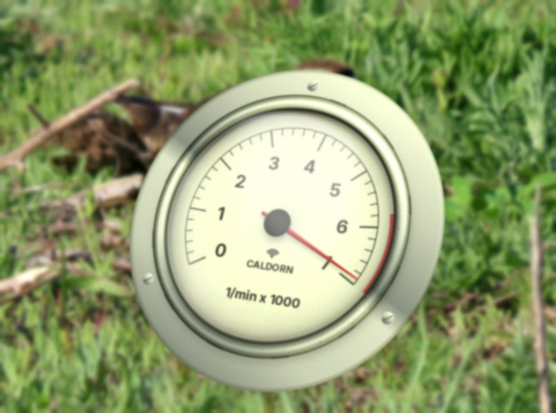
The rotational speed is {"value": 6900, "unit": "rpm"}
